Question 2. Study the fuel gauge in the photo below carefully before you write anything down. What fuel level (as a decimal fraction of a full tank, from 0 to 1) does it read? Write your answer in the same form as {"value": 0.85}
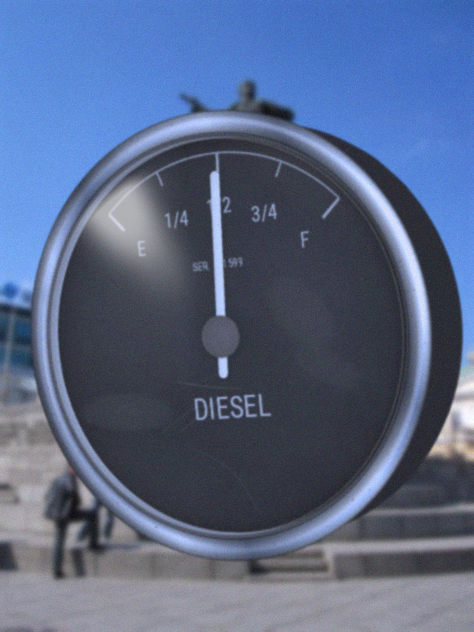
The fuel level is {"value": 0.5}
